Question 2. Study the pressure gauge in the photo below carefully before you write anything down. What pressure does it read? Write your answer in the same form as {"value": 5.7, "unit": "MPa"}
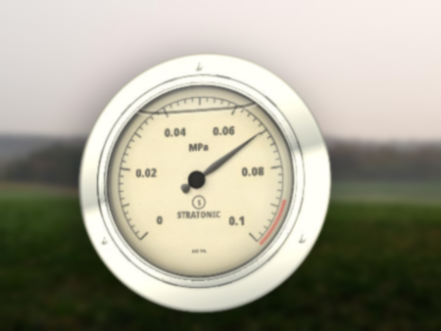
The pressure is {"value": 0.07, "unit": "MPa"}
